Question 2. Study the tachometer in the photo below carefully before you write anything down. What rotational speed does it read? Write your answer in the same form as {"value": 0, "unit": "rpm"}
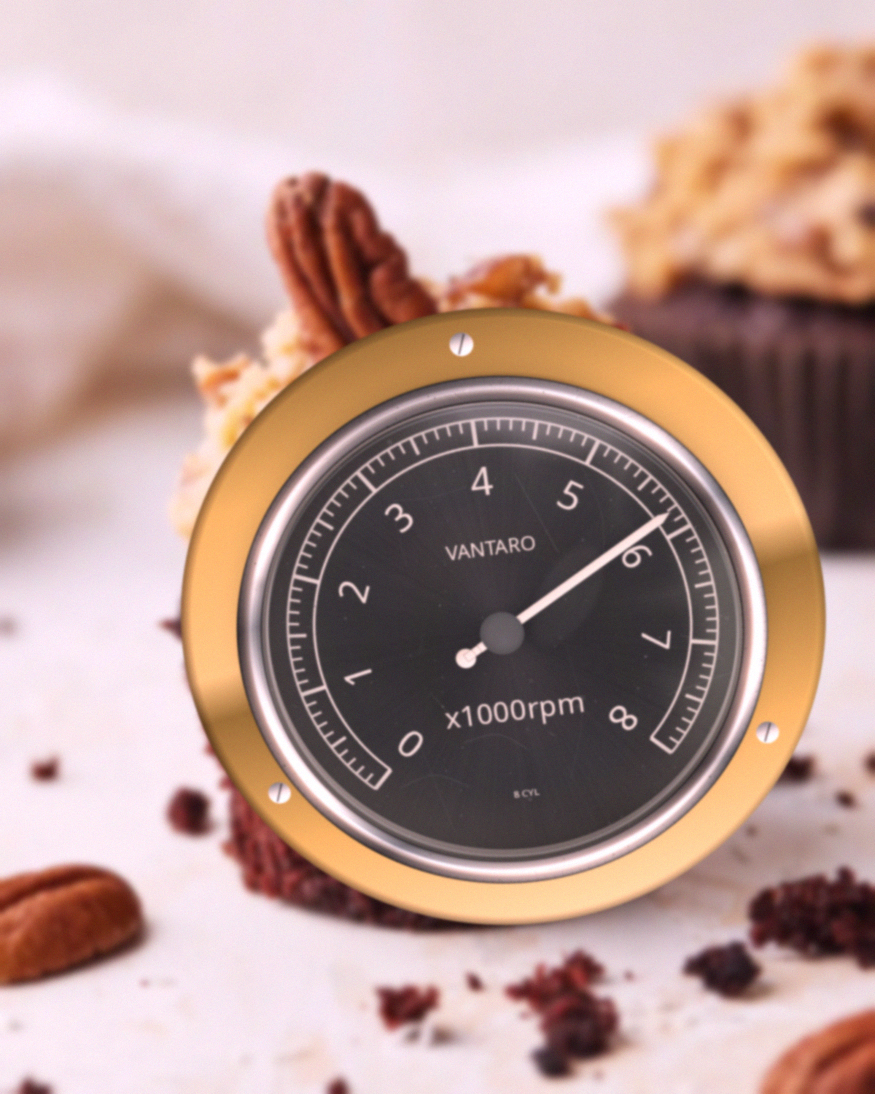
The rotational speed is {"value": 5800, "unit": "rpm"}
